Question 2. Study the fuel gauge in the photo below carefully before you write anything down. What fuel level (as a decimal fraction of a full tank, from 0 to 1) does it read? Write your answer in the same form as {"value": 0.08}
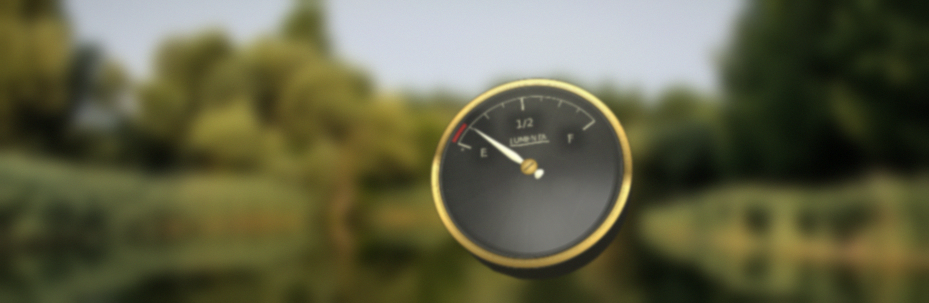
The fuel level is {"value": 0.125}
